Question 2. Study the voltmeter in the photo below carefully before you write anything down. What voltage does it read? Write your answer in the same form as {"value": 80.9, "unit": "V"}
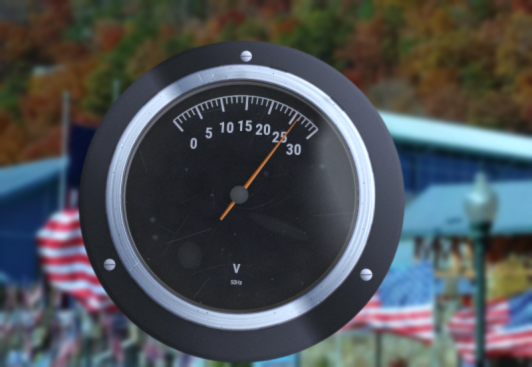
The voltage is {"value": 26, "unit": "V"}
